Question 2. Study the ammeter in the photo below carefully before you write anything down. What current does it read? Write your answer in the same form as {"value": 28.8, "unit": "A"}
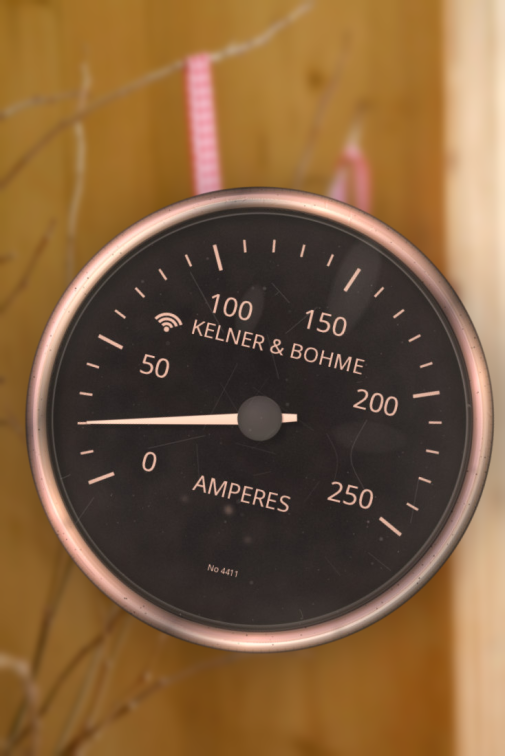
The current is {"value": 20, "unit": "A"}
